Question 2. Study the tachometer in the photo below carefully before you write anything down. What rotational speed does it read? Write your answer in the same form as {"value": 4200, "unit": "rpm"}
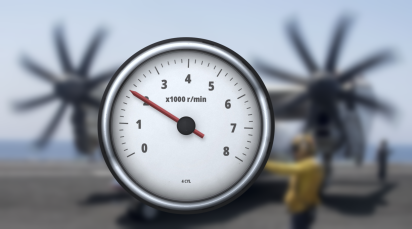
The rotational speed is {"value": 2000, "unit": "rpm"}
